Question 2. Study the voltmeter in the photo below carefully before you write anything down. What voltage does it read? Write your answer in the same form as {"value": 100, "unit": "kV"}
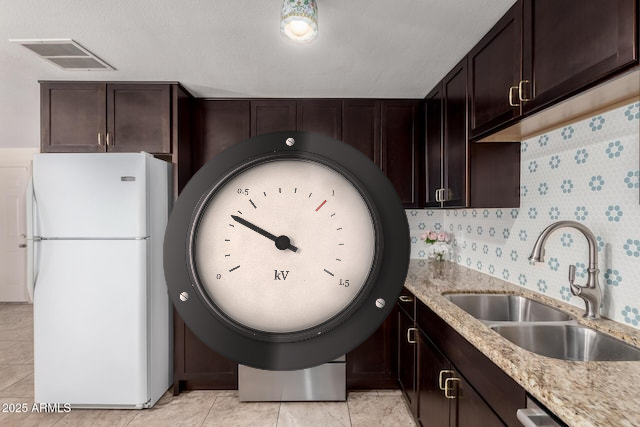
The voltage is {"value": 0.35, "unit": "kV"}
